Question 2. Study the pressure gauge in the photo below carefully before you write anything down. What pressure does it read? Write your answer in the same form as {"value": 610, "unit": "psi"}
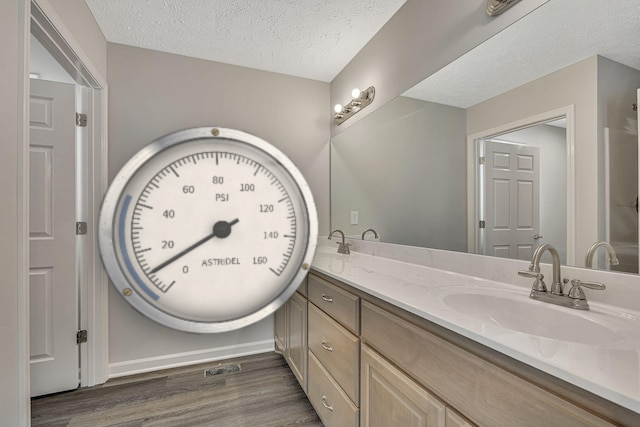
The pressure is {"value": 10, "unit": "psi"}
